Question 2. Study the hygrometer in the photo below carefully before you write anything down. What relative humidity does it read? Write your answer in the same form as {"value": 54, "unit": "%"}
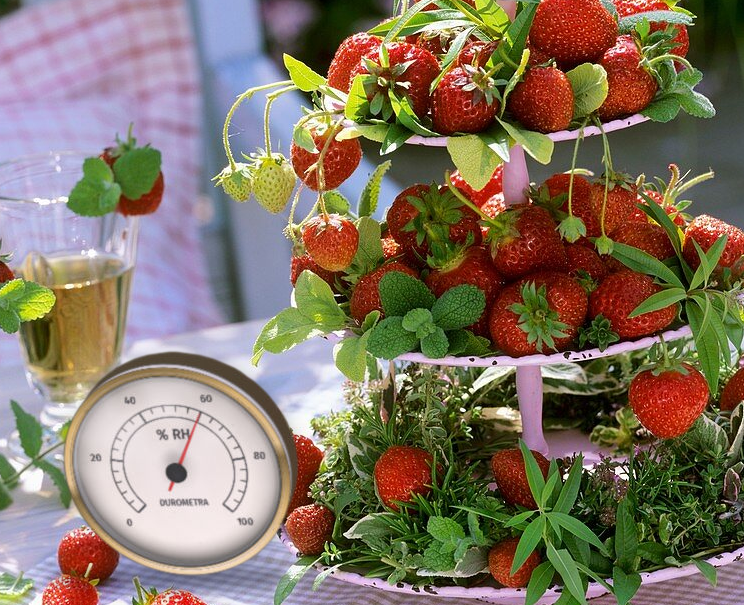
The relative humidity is {"value": 60, "unit": "%"}
